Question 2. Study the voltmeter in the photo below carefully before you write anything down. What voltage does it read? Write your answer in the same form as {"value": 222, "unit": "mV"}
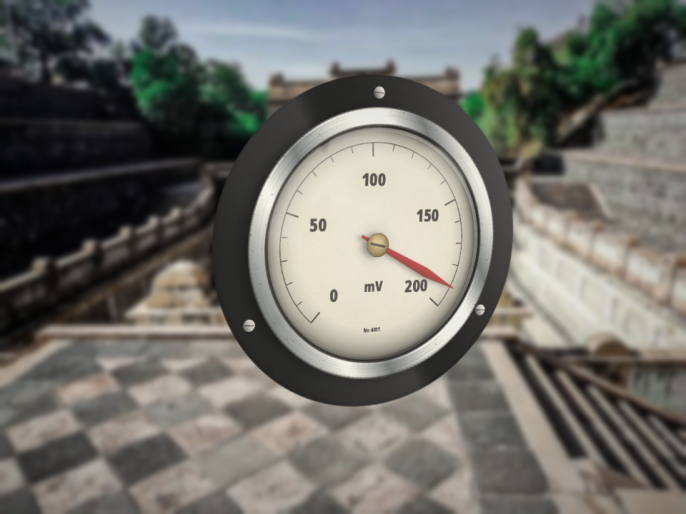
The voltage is {"value": 190, "unit": "mV"}
